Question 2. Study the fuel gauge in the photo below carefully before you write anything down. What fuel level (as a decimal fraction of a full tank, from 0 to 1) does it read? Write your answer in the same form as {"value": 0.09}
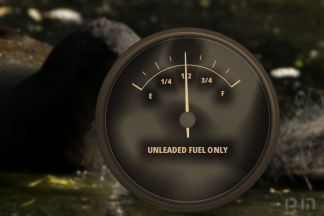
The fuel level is {"value": 0.5}
